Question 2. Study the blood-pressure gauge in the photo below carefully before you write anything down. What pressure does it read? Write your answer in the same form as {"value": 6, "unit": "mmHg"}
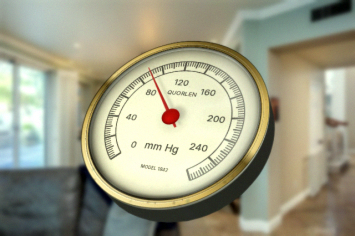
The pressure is {"value": 90, "unit": "mmHg"}
